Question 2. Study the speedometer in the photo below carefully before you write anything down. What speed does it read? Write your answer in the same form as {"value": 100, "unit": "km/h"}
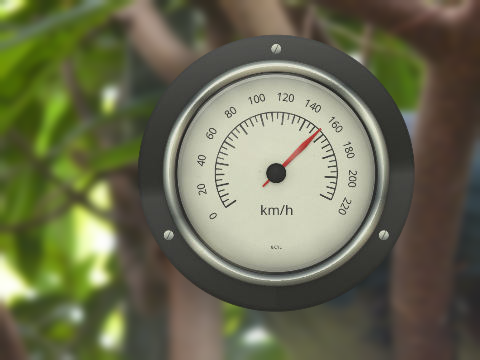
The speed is {"value": 155, "unit": "km/h"}
